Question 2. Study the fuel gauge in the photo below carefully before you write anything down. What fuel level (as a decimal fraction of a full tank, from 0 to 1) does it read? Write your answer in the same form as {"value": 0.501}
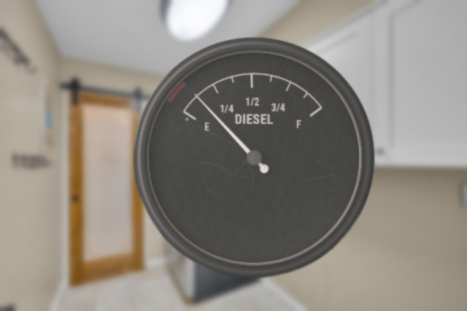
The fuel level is {"value": 0.125}
